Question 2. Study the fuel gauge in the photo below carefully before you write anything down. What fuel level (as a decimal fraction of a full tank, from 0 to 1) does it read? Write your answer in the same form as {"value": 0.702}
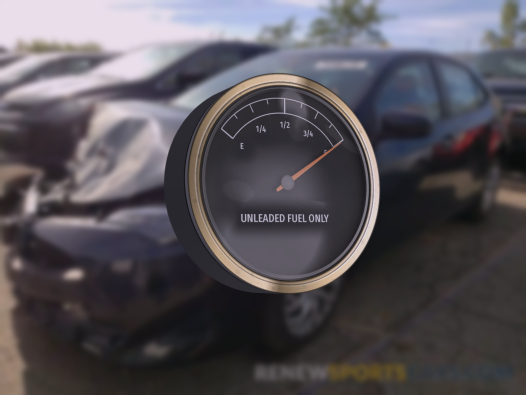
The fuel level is {"value": 1}
